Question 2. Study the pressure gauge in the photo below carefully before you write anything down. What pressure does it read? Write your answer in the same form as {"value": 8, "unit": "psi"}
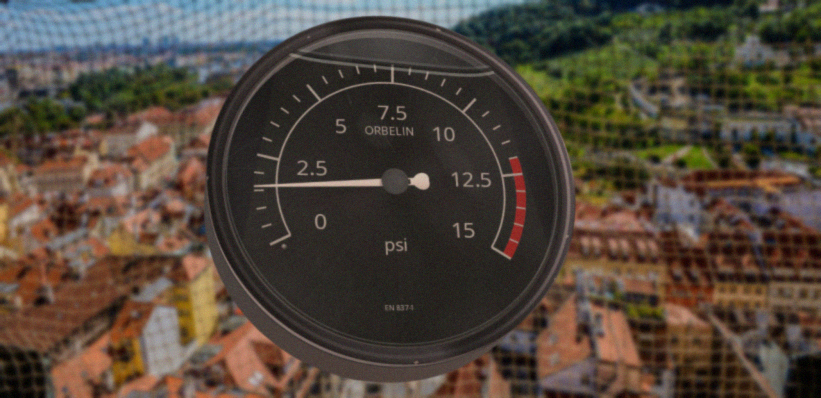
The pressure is {"value": 1.5, "unit": "psi"}
